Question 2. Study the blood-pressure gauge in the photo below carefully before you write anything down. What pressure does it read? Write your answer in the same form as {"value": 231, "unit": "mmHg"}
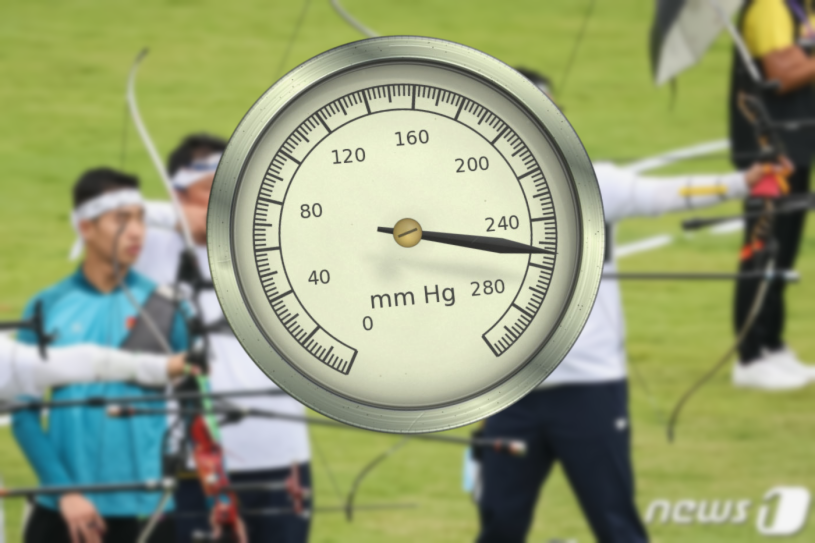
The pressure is {"value": 254, "unit": "mmHg"}
